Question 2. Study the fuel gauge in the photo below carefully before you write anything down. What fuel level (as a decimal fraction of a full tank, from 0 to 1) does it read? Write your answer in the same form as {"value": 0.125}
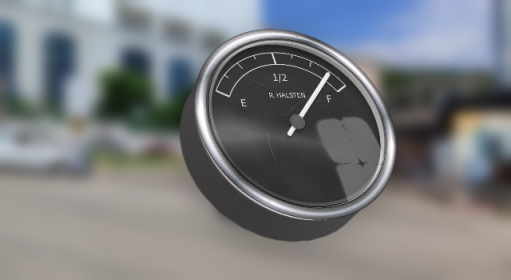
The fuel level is {"value": 0.875}
